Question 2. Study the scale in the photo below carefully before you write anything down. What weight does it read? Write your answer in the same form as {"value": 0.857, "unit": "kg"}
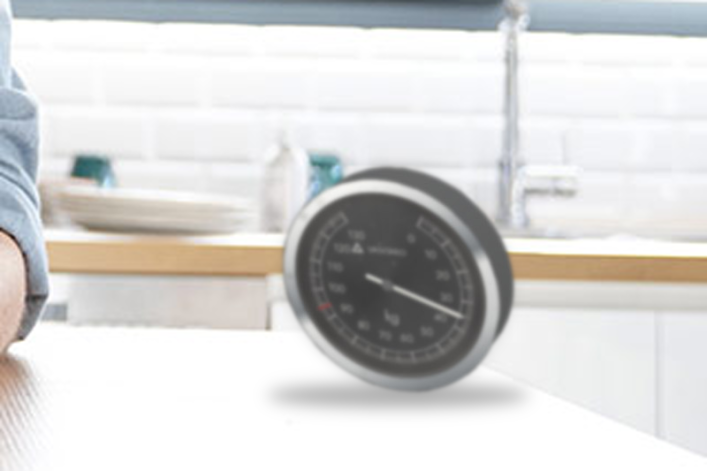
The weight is {"value": 35, "unit": "kg"}
